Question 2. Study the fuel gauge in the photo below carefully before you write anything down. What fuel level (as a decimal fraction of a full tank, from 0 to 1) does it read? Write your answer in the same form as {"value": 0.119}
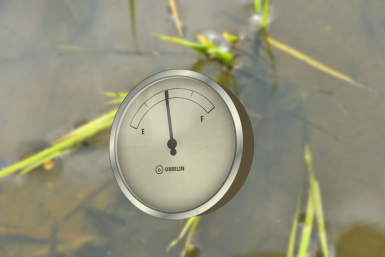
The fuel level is {"value": 0.5}
